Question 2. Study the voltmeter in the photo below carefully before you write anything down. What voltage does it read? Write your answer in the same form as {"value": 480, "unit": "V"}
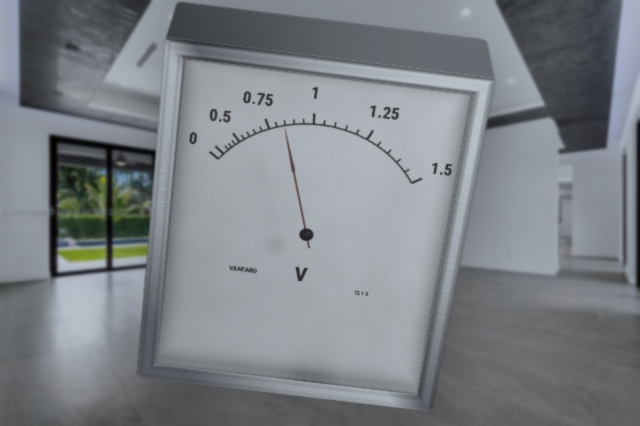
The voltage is {"value": 0.85, "unit": "V"}
